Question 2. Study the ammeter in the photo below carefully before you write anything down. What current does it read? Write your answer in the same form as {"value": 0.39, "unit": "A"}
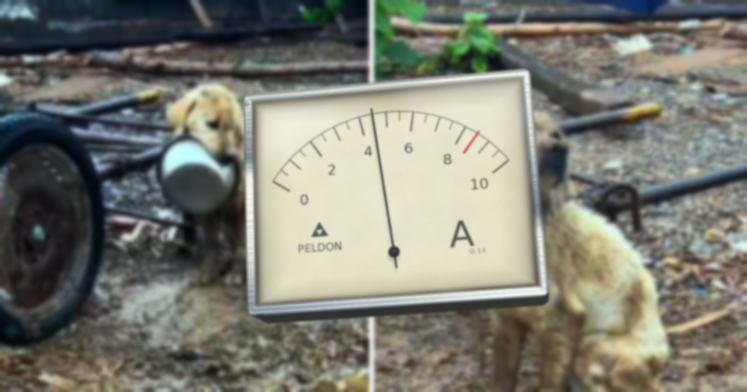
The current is {"value": 4.5, "unit": "A"}
